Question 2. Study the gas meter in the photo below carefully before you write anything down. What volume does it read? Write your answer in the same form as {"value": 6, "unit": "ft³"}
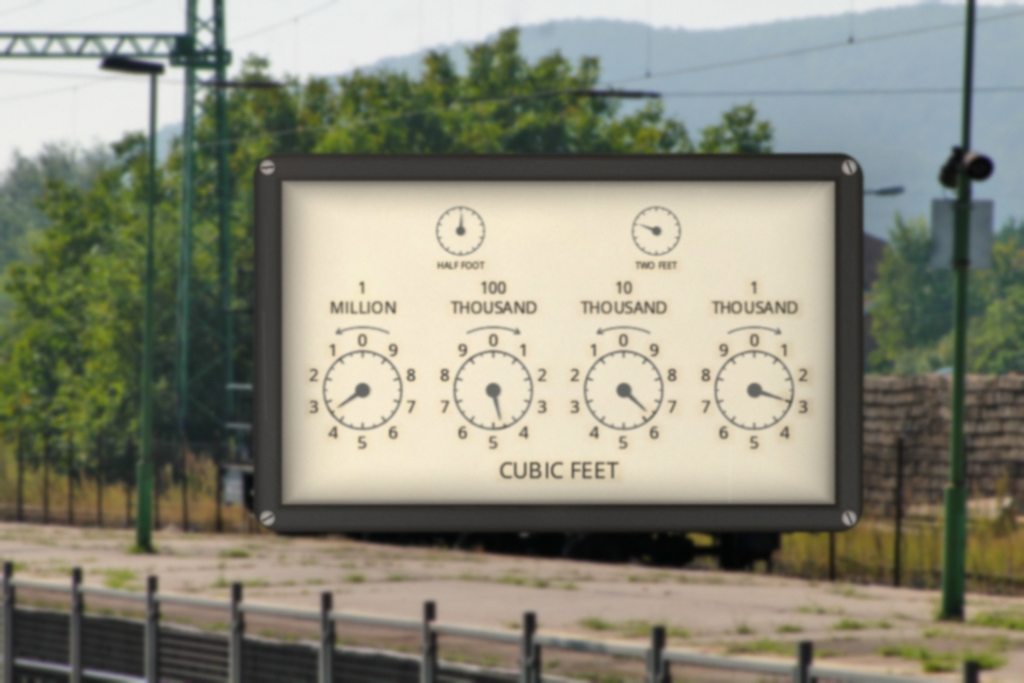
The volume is {"value": 346300, "unit": "ft³"}
